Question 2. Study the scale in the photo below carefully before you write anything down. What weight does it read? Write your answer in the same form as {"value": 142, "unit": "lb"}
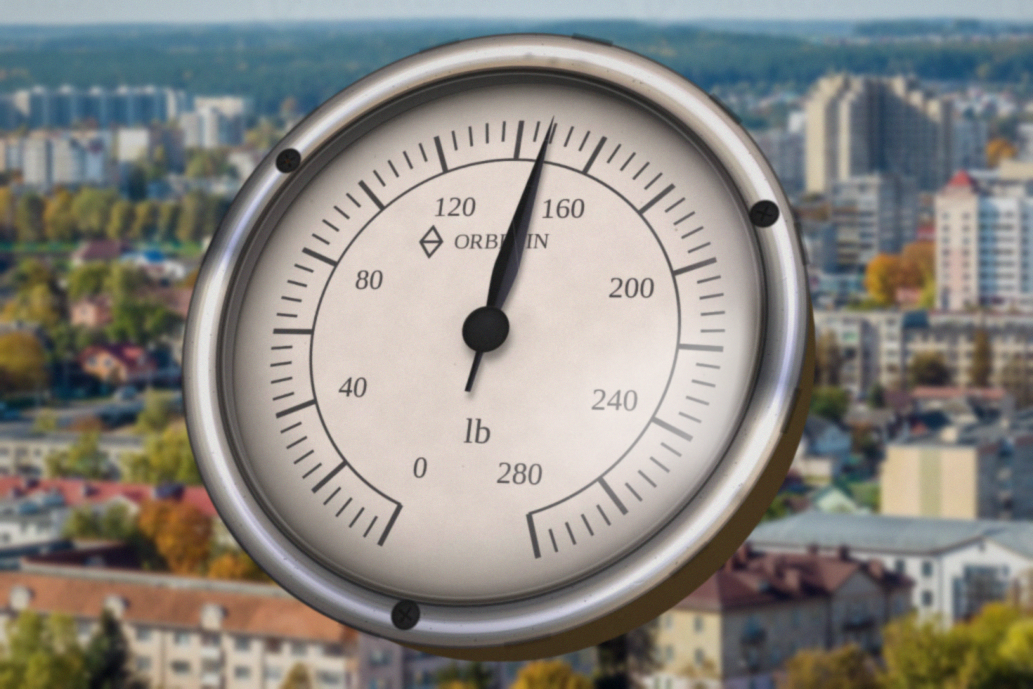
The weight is {"value": 148, "unit": "lb"}
